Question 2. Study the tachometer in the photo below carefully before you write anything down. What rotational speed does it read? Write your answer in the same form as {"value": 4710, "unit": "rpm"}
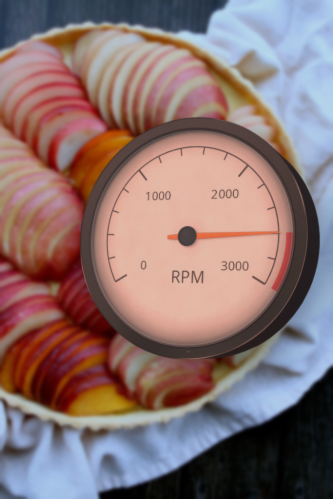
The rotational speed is {"value": 2600, "unit": "rpm"}
